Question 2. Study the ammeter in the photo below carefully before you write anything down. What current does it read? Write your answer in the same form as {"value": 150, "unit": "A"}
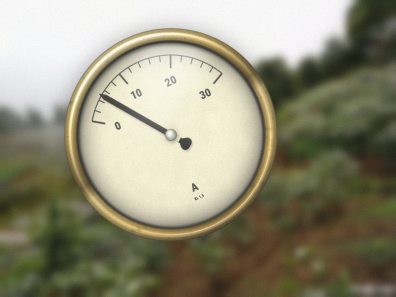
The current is {"value": 5, "unit": "A"}
